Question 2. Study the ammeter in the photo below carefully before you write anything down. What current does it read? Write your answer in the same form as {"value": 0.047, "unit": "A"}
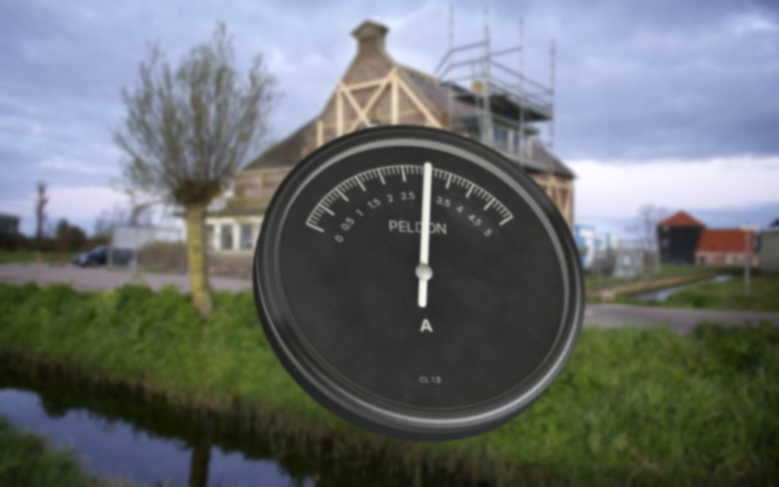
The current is {"value": 3, "unit": "A"}
